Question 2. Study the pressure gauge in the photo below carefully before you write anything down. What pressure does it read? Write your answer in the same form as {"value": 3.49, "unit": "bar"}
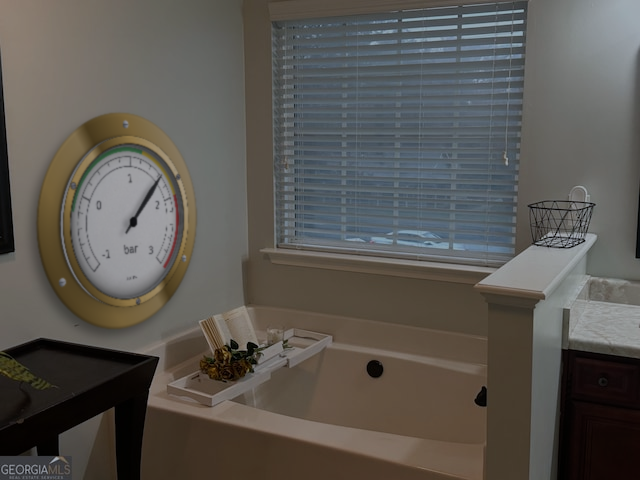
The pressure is {"value": 1.6, "unit": "bar"}
